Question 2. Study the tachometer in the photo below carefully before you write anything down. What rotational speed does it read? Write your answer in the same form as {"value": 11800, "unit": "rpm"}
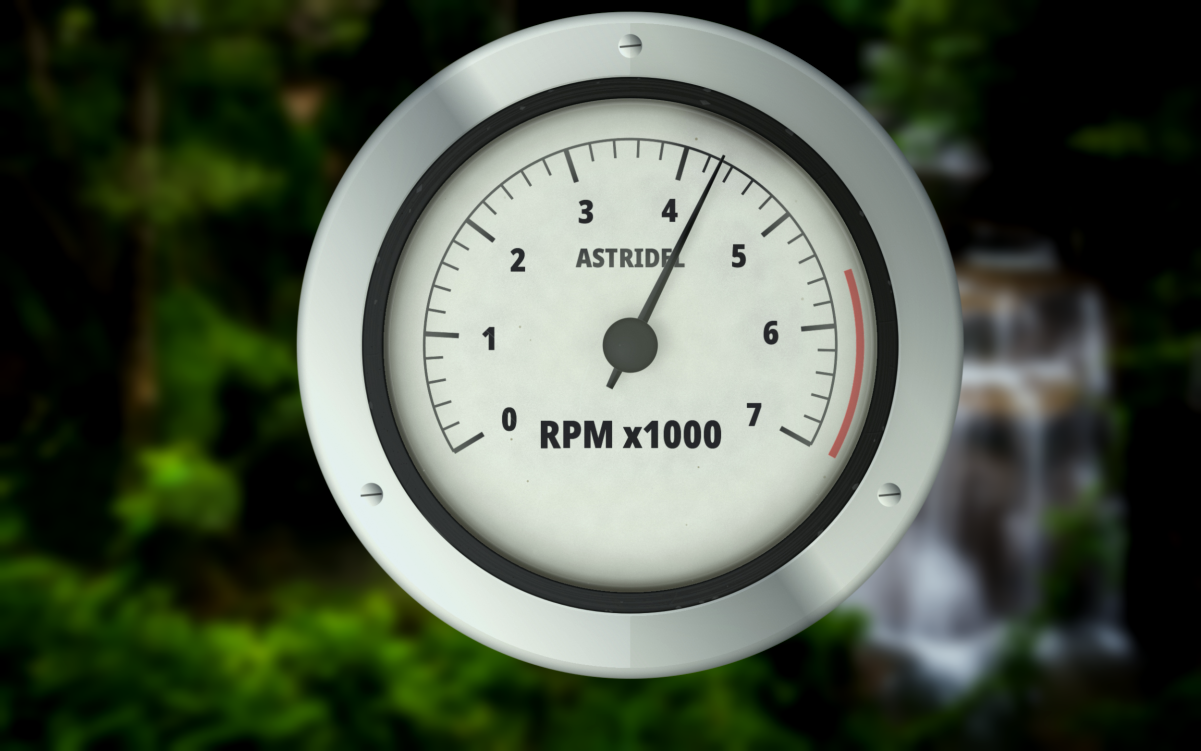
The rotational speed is {"value": 4300, "unit": "rpm"}
